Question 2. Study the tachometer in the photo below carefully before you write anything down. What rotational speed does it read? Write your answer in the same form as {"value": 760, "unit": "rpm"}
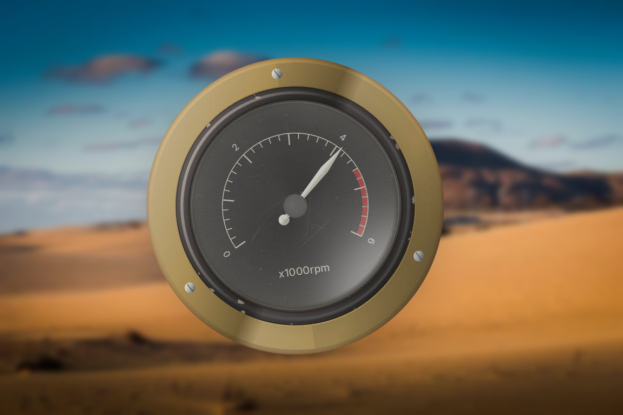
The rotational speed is {"value": 4100, "unit": "rpm"}
